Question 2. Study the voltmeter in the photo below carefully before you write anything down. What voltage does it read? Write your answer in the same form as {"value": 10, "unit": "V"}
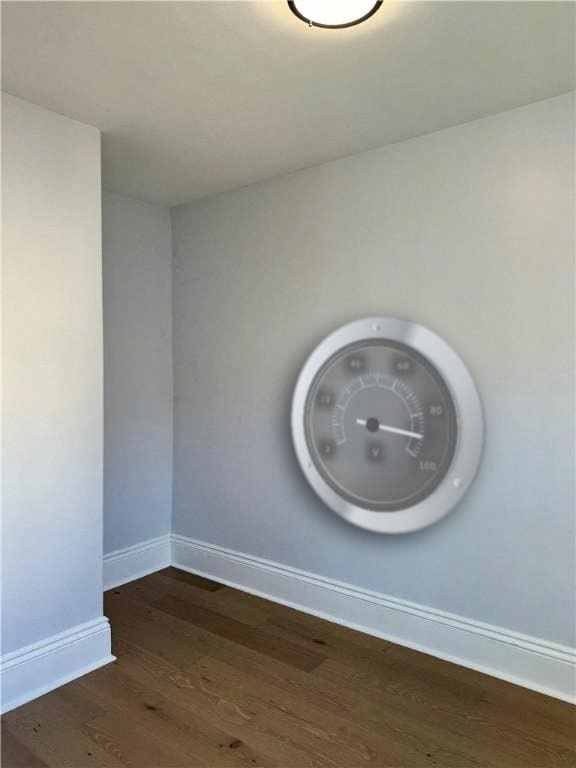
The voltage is {"value": 90, "unit": "V"}
